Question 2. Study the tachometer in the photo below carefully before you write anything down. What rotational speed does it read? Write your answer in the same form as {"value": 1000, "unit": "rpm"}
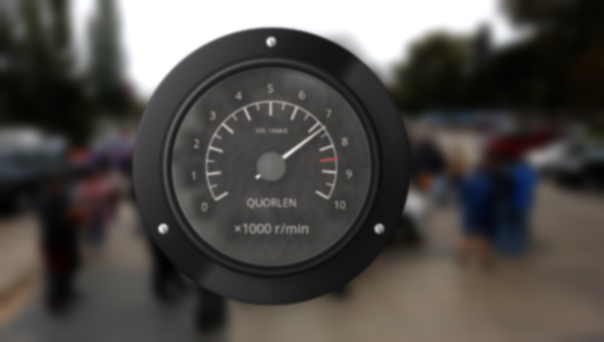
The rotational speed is {"value": 7250, "unit": "rpm"}
